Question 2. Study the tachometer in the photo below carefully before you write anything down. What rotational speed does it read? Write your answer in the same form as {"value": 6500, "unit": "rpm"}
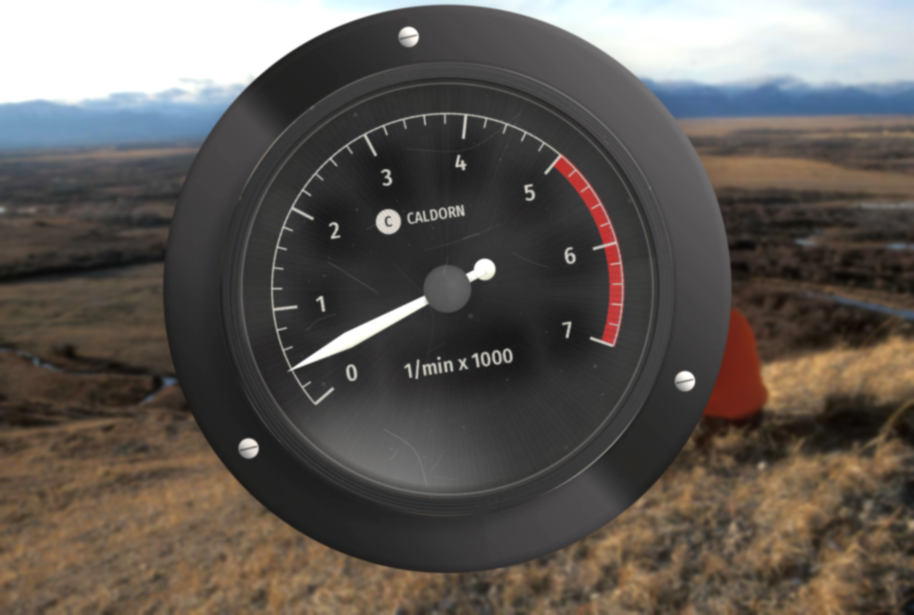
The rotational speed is {"value": 400, "unit": "rpm"}
